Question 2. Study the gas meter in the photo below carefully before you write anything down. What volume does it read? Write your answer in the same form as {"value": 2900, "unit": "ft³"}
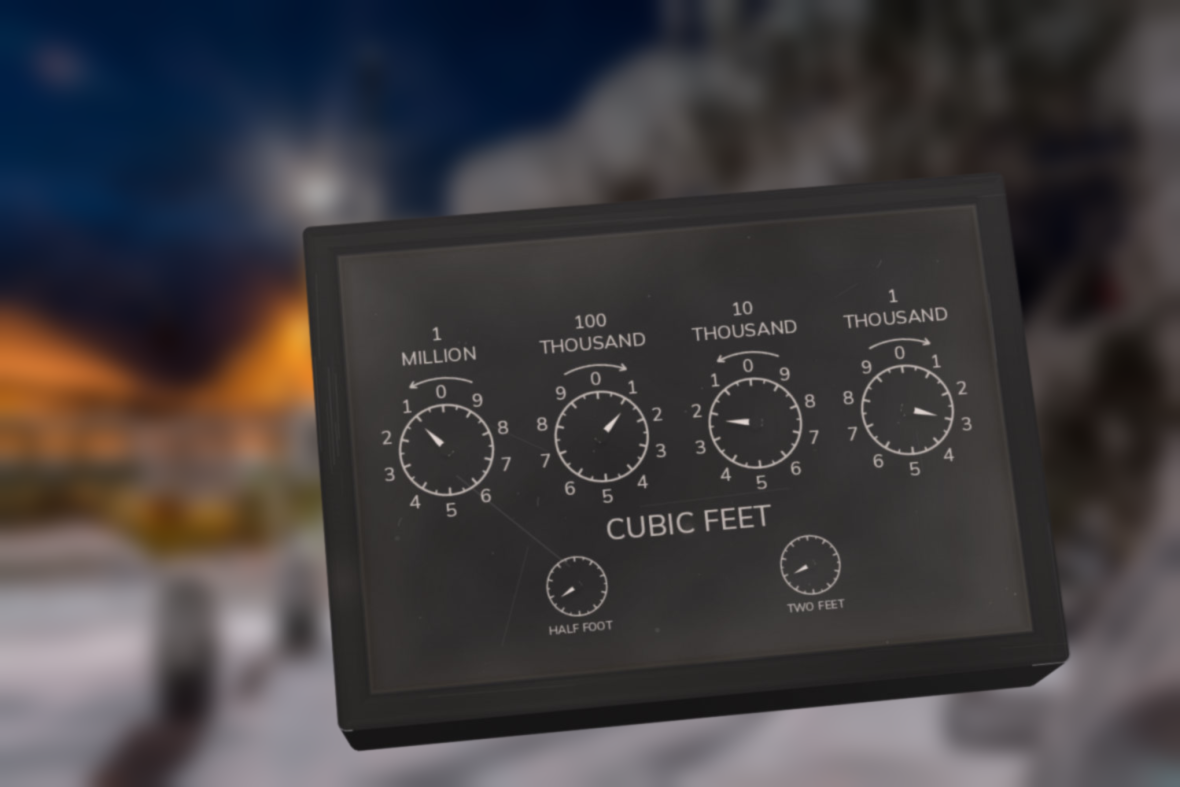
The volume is {"value": 112300, "unit": "ft³"}
